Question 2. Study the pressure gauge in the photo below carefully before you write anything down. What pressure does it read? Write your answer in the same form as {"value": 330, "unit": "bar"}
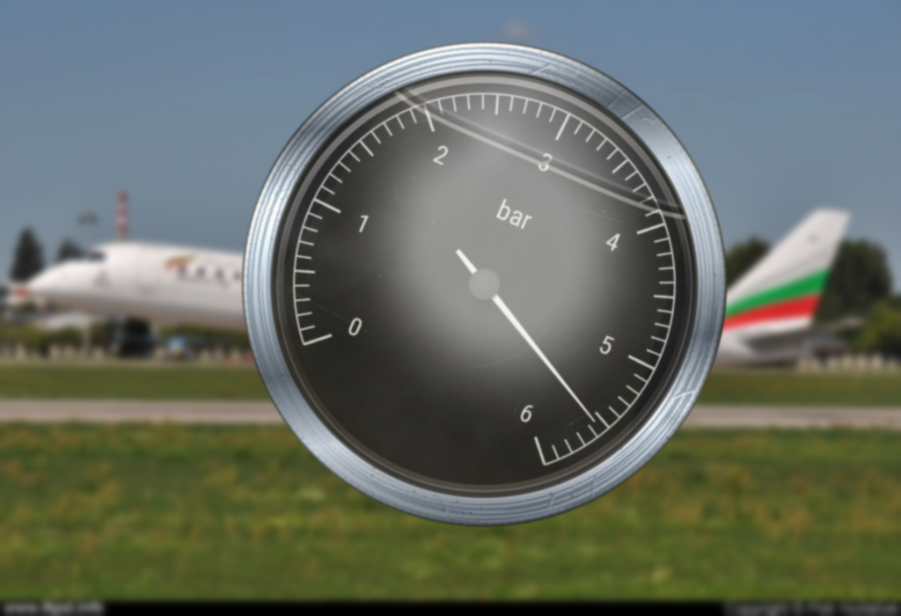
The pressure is {"value": 5.55, "unit": "bar"}
